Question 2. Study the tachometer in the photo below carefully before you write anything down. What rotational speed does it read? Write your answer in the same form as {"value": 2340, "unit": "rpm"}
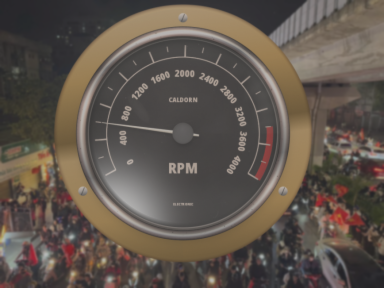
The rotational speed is {"value": 600, "unit": "rpm"}
